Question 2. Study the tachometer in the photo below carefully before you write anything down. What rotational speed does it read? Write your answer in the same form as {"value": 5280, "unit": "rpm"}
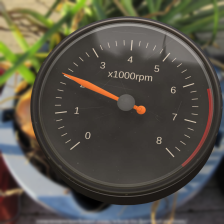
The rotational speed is {"value": 2000, "unit": "rpm"}
